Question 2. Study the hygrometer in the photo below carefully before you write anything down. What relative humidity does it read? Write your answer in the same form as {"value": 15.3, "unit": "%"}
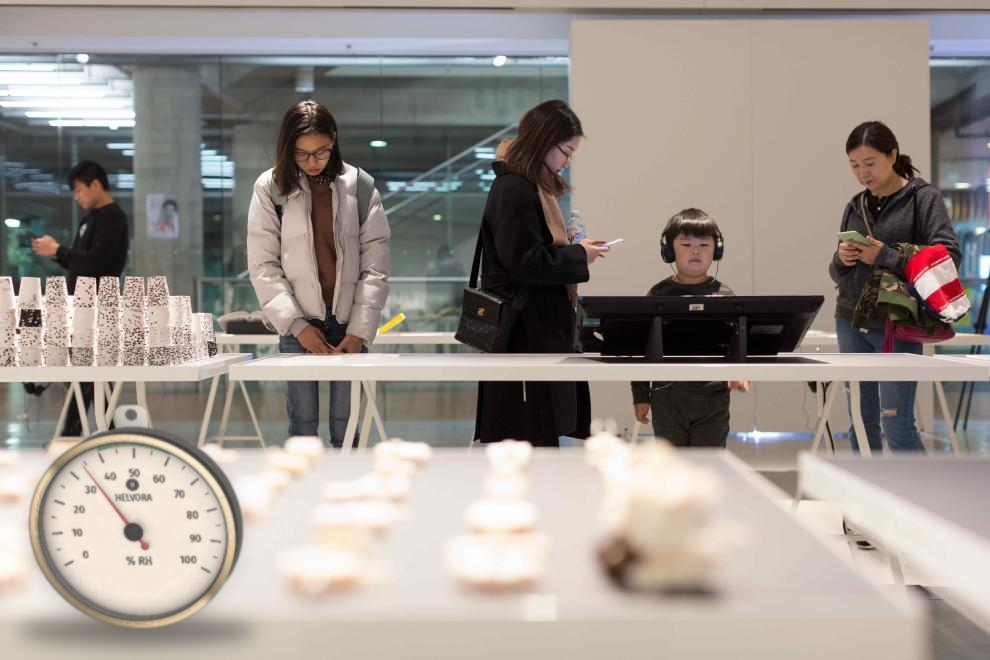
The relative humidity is {"value": 35, "unit": "%"}
